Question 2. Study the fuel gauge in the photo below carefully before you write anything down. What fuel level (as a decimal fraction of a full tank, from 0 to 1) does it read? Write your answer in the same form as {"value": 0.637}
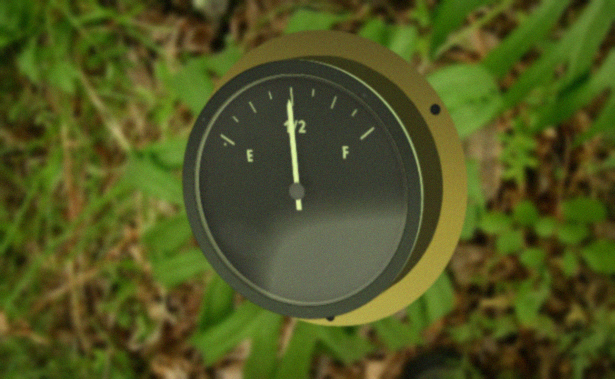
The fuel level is {"value": 0.5}
